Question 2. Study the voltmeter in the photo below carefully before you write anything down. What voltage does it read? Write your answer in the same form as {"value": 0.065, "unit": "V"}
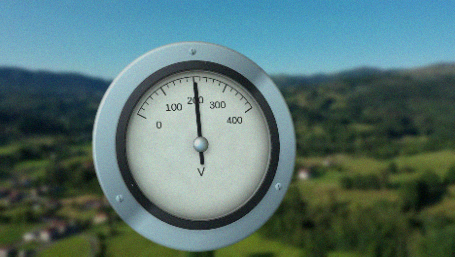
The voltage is {"value": 200, "unit": "V"}
